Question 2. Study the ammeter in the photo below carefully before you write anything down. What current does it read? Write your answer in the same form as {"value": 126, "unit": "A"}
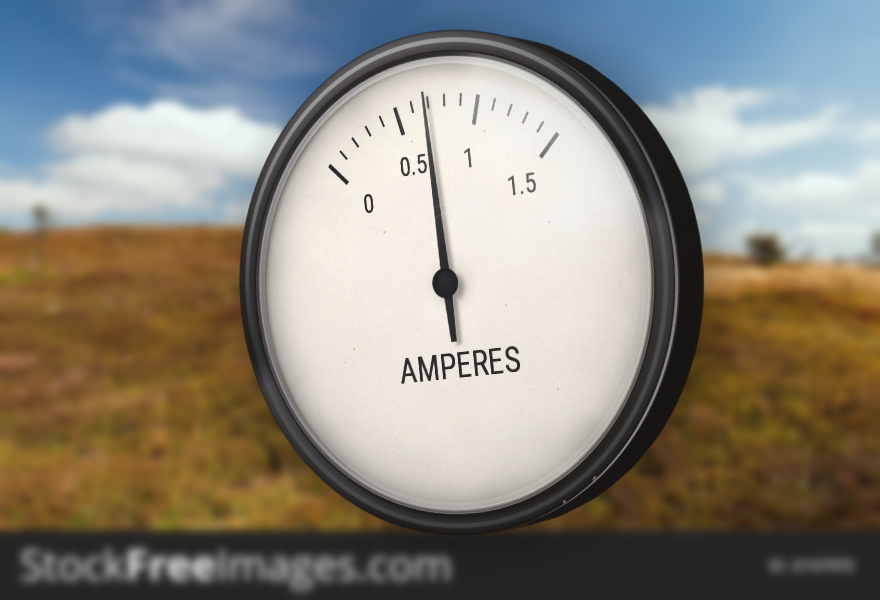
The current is {"value": 0.7, "unit": "A"}
